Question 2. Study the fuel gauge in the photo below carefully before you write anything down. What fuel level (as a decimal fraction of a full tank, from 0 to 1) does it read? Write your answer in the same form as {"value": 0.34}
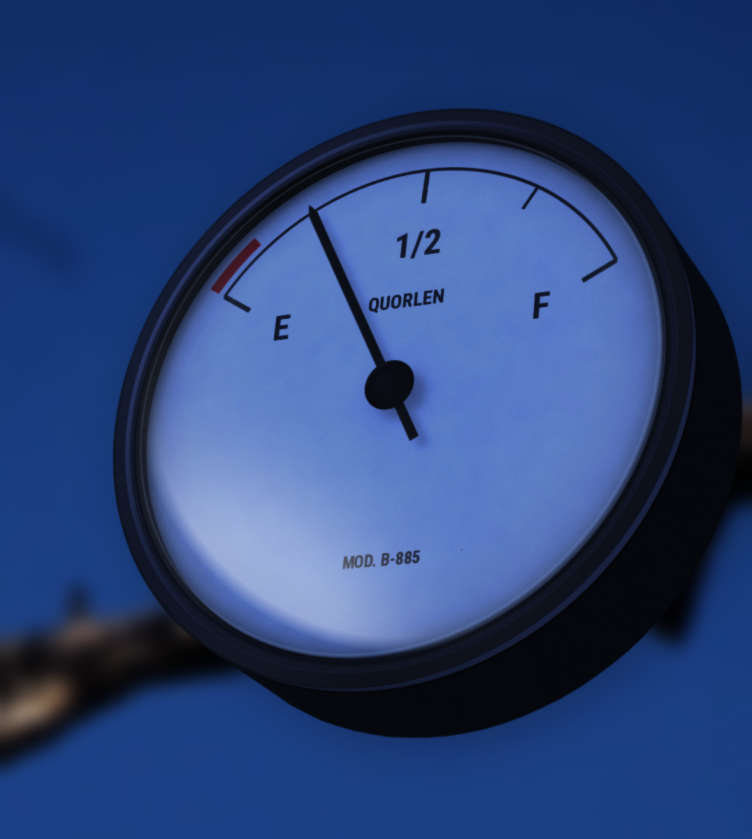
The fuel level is {"value": 0.25}
